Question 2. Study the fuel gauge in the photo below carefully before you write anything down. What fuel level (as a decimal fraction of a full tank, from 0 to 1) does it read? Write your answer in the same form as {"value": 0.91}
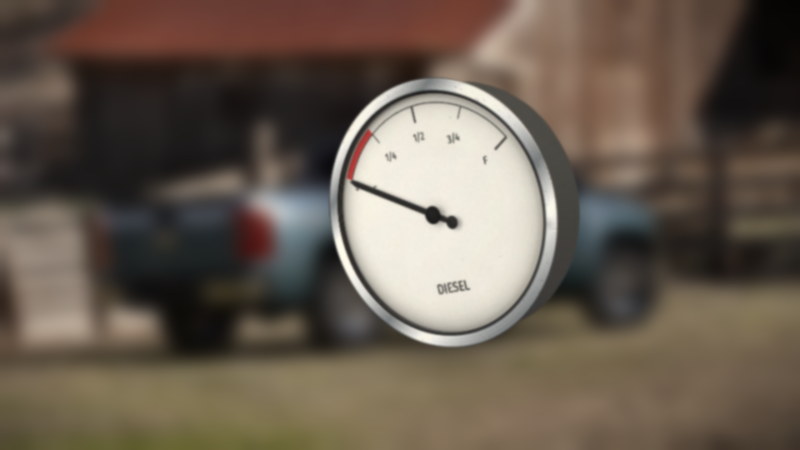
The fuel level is {"value": 0}
